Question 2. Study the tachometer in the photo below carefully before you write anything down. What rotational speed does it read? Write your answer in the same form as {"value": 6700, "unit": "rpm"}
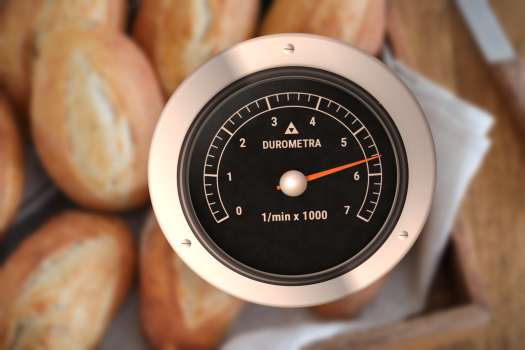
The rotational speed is {"value": 5600, "unit": "rpm"}
